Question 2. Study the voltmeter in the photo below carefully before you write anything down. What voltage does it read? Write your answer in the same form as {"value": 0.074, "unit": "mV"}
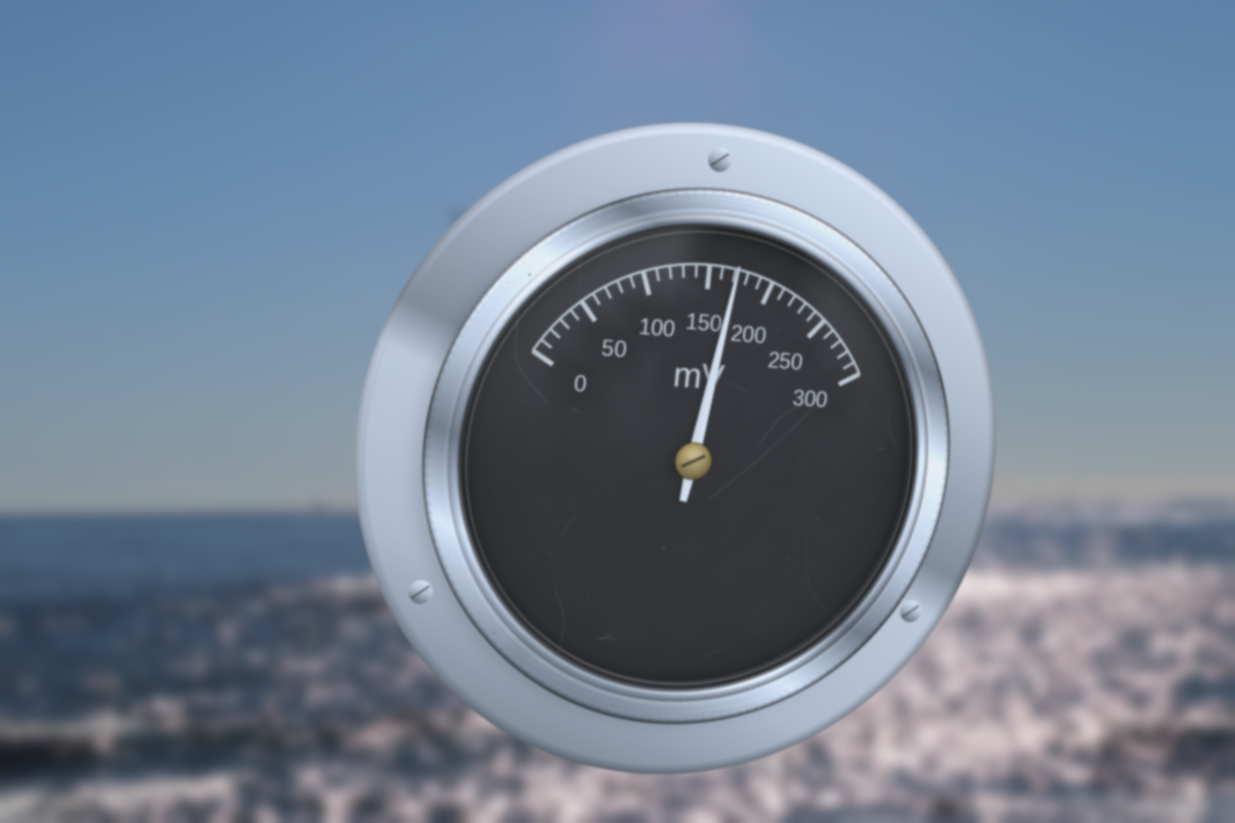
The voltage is {"value": 170, "unit": "mV"}
